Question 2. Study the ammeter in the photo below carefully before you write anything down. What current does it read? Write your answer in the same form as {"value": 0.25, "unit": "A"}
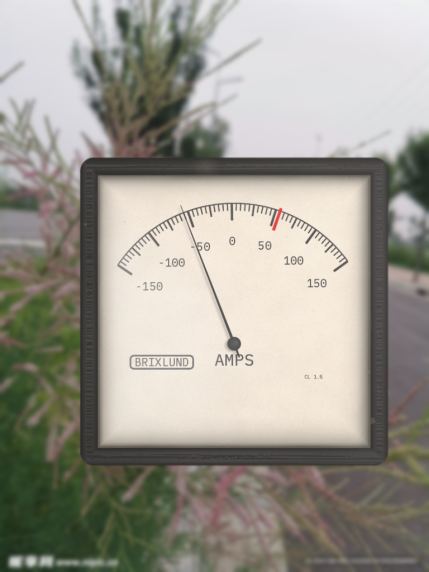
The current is {"value": -55, "unit": "A"}
